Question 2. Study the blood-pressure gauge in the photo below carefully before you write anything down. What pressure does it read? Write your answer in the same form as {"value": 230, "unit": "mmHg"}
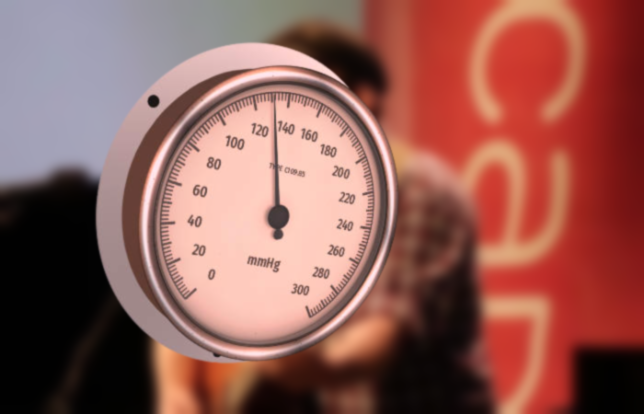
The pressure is {"value": 130, "unit": "mmHg"}
